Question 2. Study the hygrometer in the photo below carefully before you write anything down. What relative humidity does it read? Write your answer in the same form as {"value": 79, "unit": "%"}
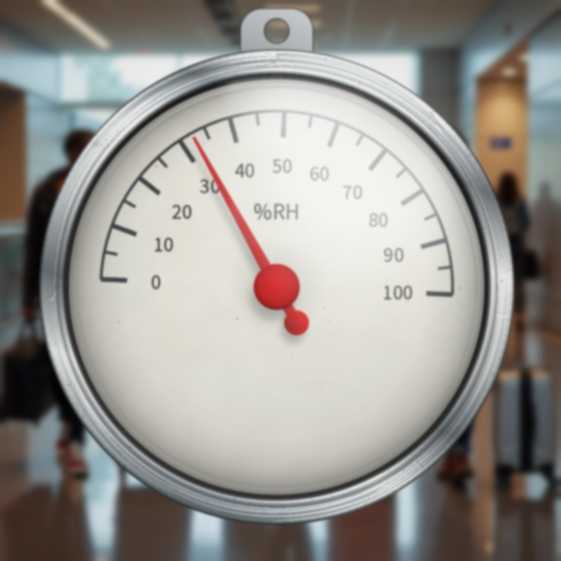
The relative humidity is {"value": 32.5, "unit": "%"}
